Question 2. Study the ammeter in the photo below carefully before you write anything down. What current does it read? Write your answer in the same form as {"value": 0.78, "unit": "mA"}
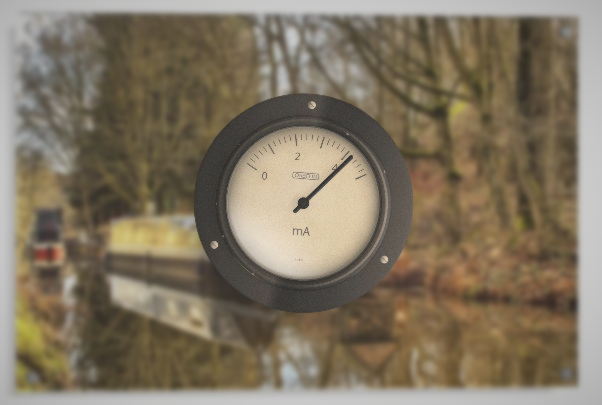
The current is {"value": 4.2, "unit": "mA"}
